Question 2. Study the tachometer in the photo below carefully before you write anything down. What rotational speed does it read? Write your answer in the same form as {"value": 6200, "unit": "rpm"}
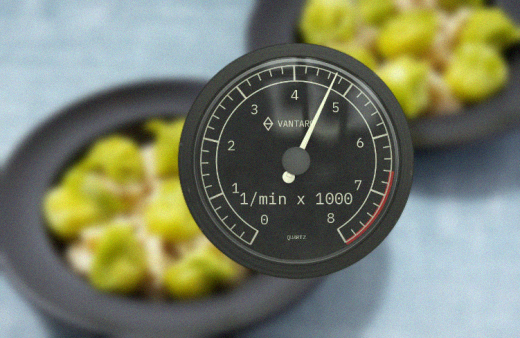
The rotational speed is {"value": 4700, "unit": "rpm"}
